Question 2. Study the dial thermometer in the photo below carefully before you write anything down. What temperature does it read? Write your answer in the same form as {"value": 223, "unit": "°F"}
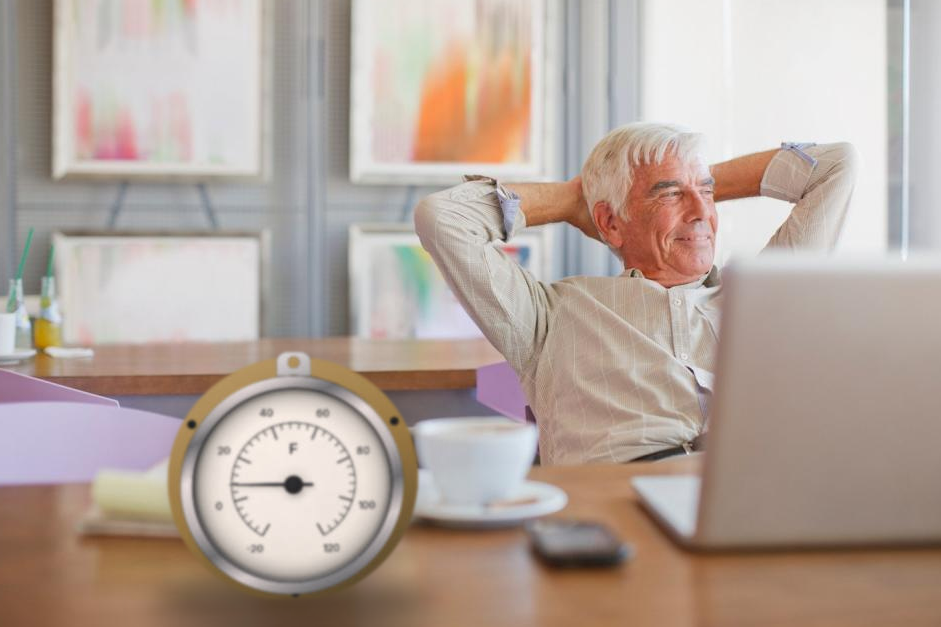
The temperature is {"value": 8, "unit": "°F"}
